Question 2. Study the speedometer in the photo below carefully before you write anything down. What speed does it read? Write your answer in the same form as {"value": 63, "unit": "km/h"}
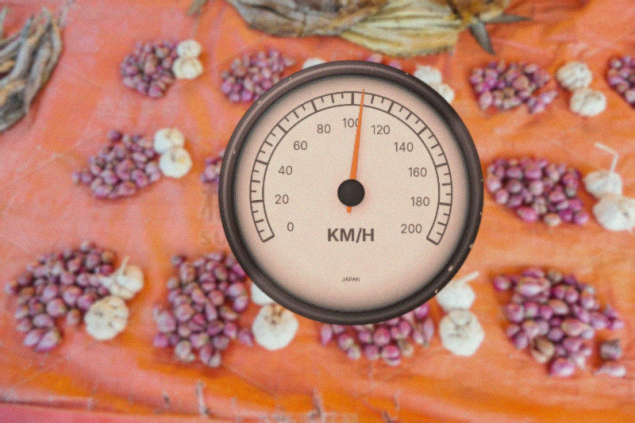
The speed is {"value": 105, "unit": "km/h"}
